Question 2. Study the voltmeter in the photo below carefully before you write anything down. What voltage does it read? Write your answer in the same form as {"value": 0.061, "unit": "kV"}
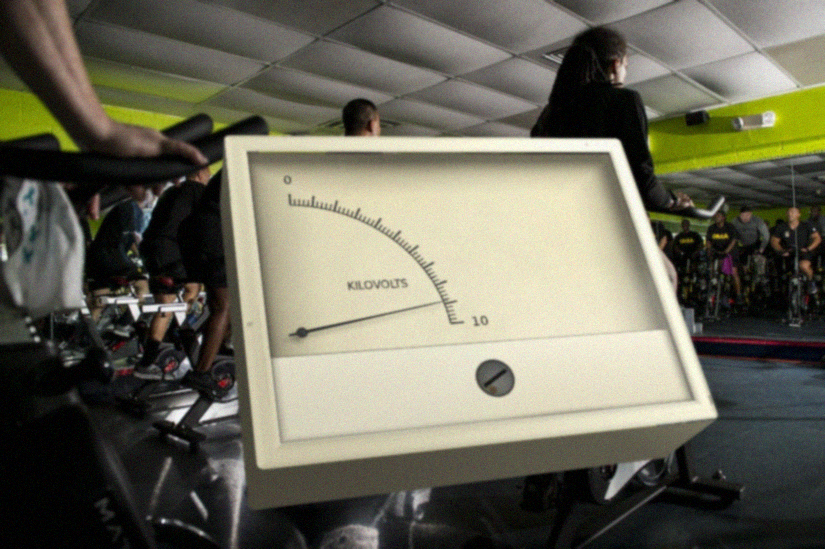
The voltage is {"value": 9, "unit": "kV"}
